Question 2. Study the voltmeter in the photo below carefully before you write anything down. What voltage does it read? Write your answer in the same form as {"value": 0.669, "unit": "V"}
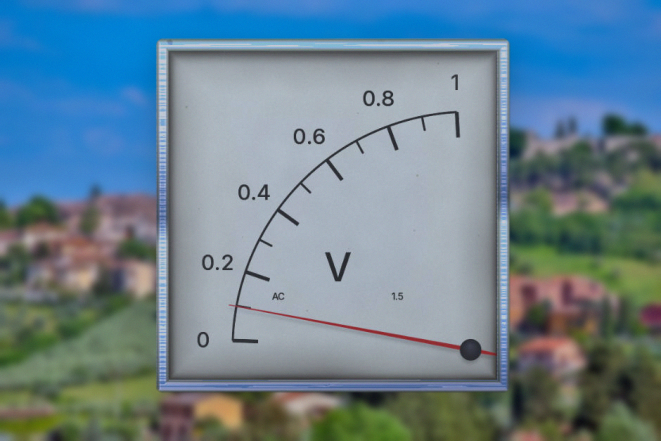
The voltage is {"value": 0.1, "unit": "V"}
